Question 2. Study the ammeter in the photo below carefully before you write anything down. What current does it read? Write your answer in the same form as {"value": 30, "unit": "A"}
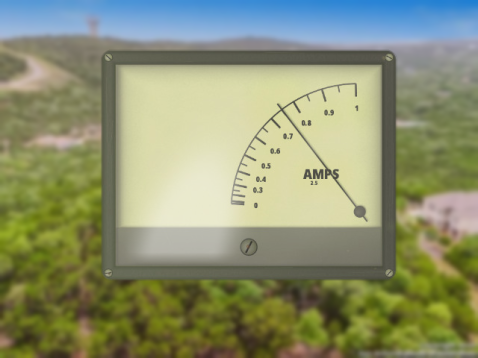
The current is {"value": 0.75, "unit": "A"}
